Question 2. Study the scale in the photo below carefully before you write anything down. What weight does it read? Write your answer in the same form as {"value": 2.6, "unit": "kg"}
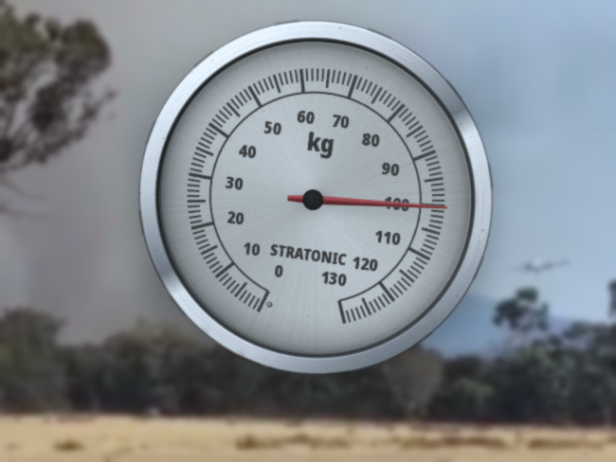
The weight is {"value": 100, "unit": "kg"}
